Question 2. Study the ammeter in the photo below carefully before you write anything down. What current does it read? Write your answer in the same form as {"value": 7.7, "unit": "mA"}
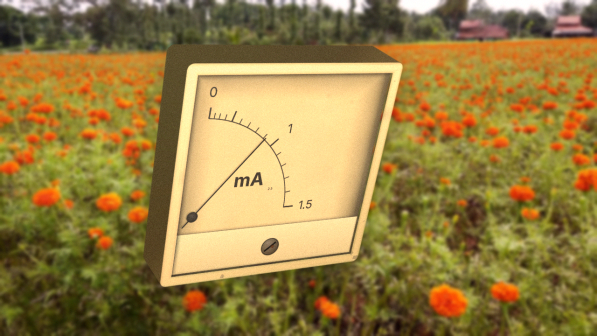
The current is {"value": 0.9, "unit": "mA"}
